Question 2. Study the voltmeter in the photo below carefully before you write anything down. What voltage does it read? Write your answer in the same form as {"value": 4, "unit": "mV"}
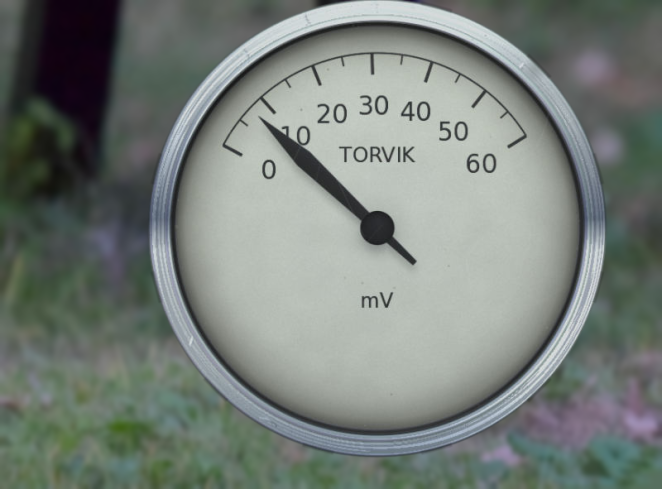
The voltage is {"value": 7.5, "unit": "mV"}
